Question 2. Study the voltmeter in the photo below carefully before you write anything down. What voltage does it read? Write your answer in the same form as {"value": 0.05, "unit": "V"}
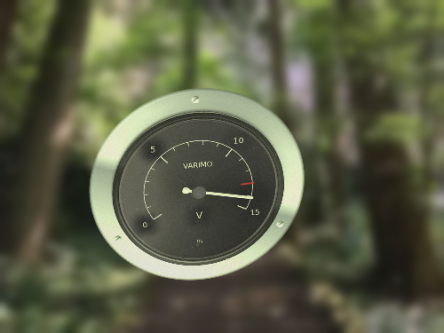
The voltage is {"value": 14, "unit": "V"}
